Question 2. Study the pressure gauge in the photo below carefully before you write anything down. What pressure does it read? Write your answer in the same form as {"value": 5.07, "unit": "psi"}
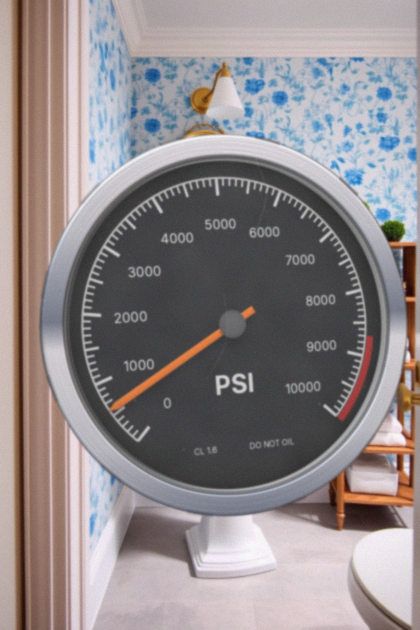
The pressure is {"value": 600, "unit": "psi"}
